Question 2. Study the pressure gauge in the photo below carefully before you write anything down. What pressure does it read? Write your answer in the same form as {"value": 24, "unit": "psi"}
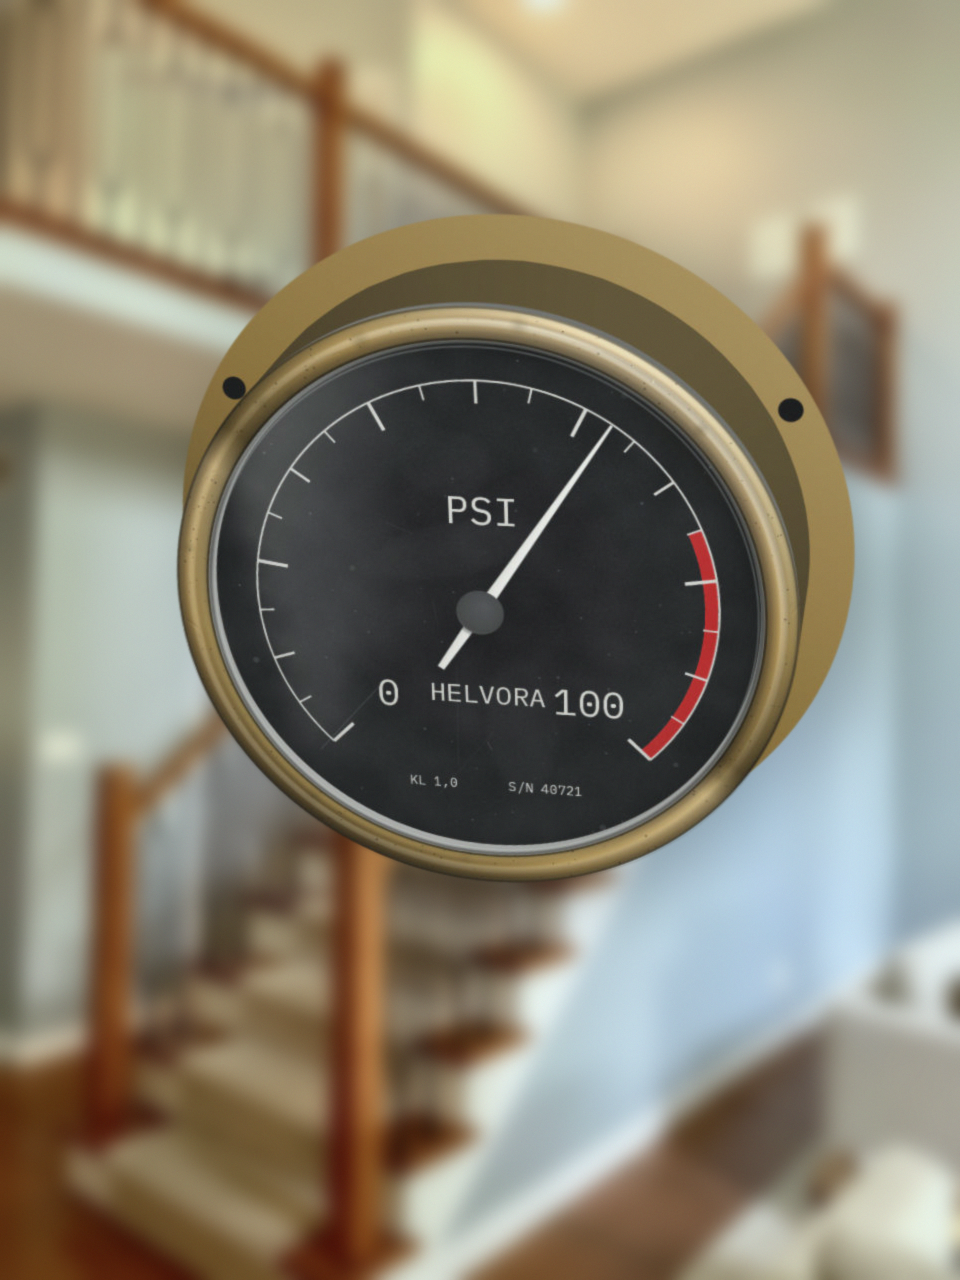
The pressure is {"value": 62.5, "unit": "psi"}
